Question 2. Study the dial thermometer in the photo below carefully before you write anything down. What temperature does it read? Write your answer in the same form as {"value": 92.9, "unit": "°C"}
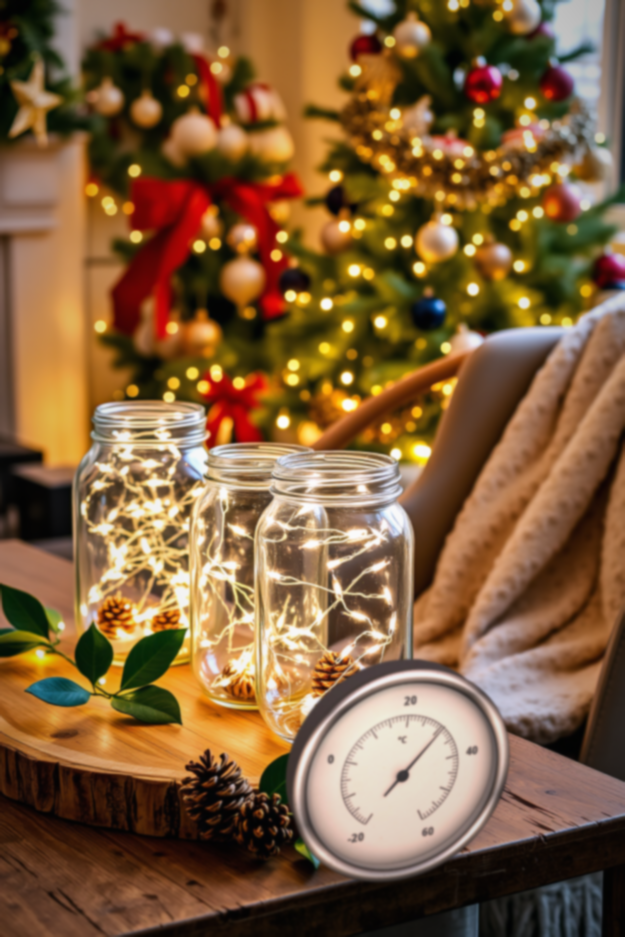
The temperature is {"value": 30, "unit": "°C"}
